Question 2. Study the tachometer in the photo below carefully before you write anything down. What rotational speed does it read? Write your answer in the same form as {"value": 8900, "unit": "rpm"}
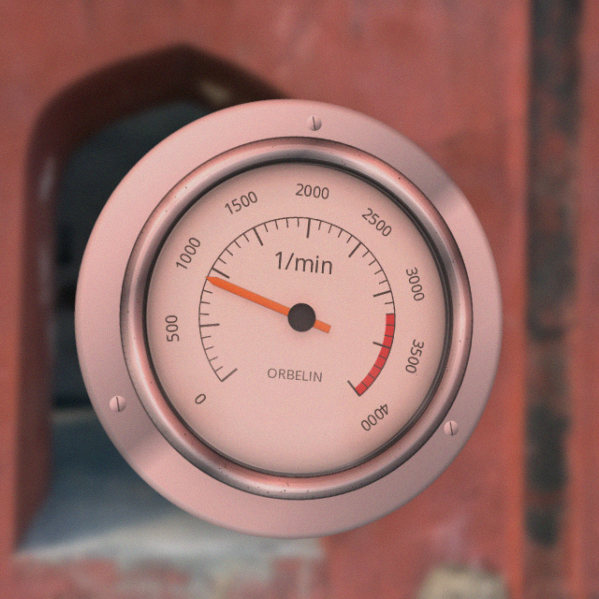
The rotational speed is {"value": 900, "unit": "rpm"}
